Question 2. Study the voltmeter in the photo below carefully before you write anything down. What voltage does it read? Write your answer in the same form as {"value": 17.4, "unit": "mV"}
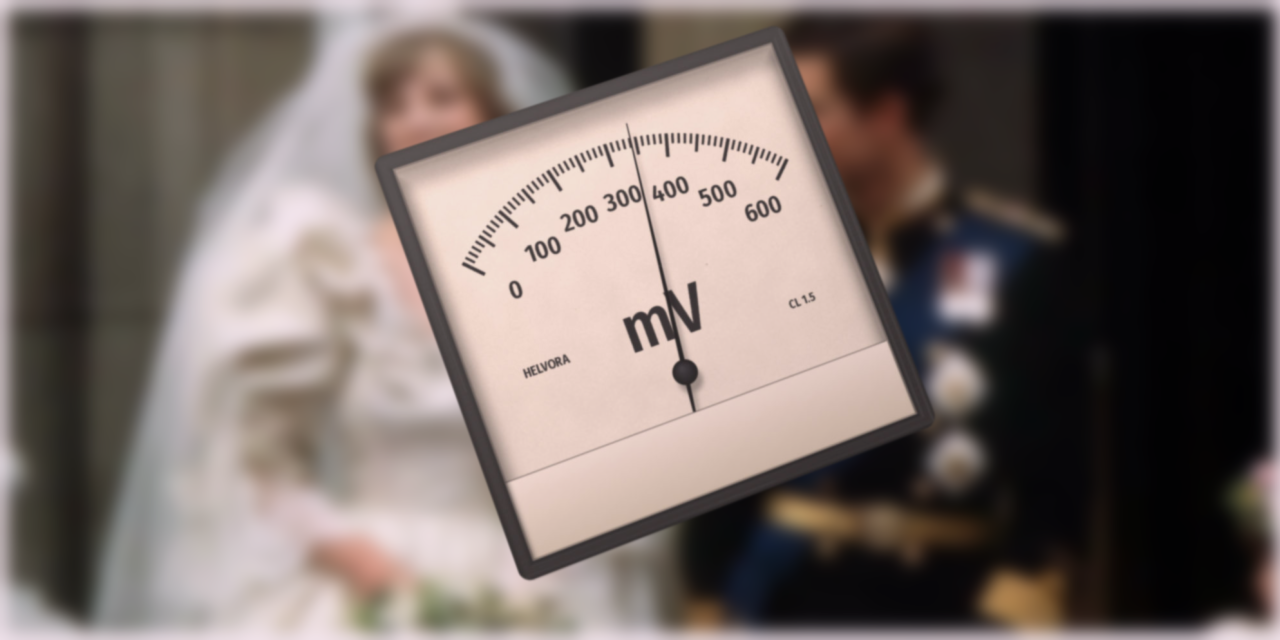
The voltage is {"value": 340, "unit": "mV"}
